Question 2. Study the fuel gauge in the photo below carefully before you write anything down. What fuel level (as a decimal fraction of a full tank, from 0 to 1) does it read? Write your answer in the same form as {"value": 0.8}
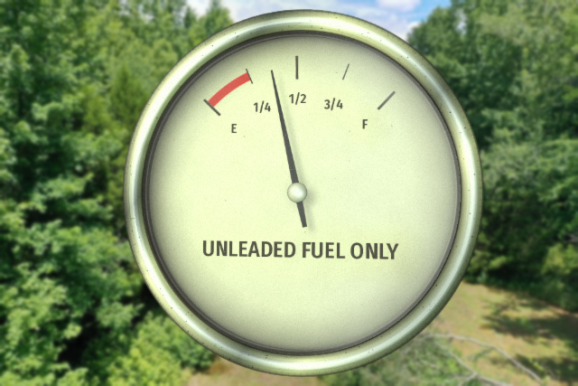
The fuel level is {"value": 0.375}
